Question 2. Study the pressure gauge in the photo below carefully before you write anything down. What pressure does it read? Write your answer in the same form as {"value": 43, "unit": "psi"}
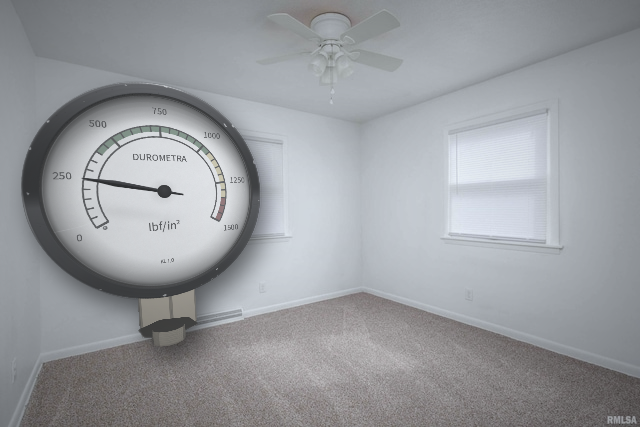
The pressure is {"value": 250, "unit": "psi"}
